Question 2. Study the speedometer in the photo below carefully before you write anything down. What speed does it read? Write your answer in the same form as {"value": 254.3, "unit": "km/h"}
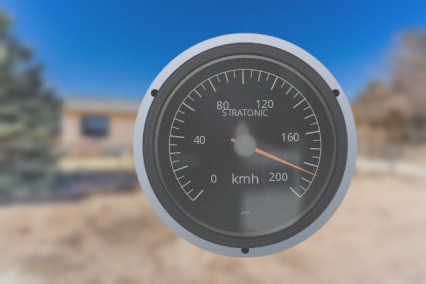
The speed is {"value": 185, "unit": "km/h"}
